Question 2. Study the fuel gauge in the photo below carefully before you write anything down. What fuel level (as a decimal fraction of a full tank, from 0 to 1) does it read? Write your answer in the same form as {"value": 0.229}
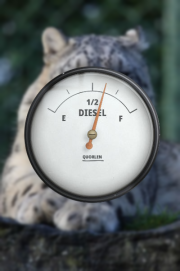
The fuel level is {"value": 0.625}
